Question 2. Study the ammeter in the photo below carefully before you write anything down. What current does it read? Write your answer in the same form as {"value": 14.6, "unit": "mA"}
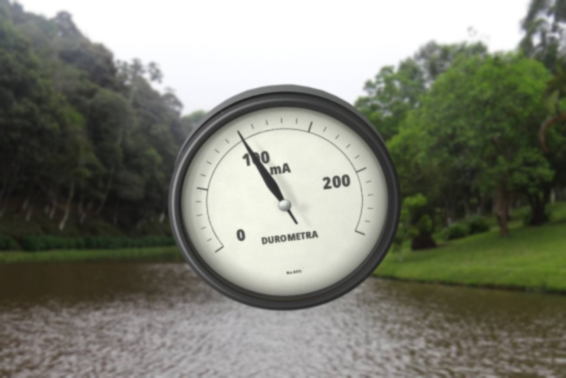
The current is {"value": 100, "unit": "mA"}
